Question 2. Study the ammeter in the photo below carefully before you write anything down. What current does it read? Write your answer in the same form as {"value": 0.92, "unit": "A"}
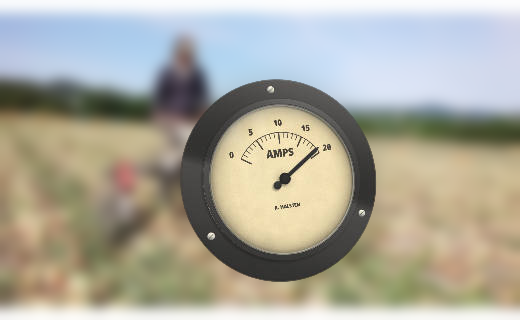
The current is {"value": 19, "unit": "A"}
